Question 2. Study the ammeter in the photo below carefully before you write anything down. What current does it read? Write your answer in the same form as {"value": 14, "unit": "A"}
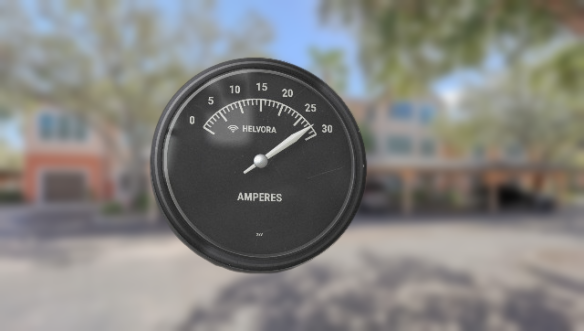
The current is {"value": 28, "unit": "A"}
